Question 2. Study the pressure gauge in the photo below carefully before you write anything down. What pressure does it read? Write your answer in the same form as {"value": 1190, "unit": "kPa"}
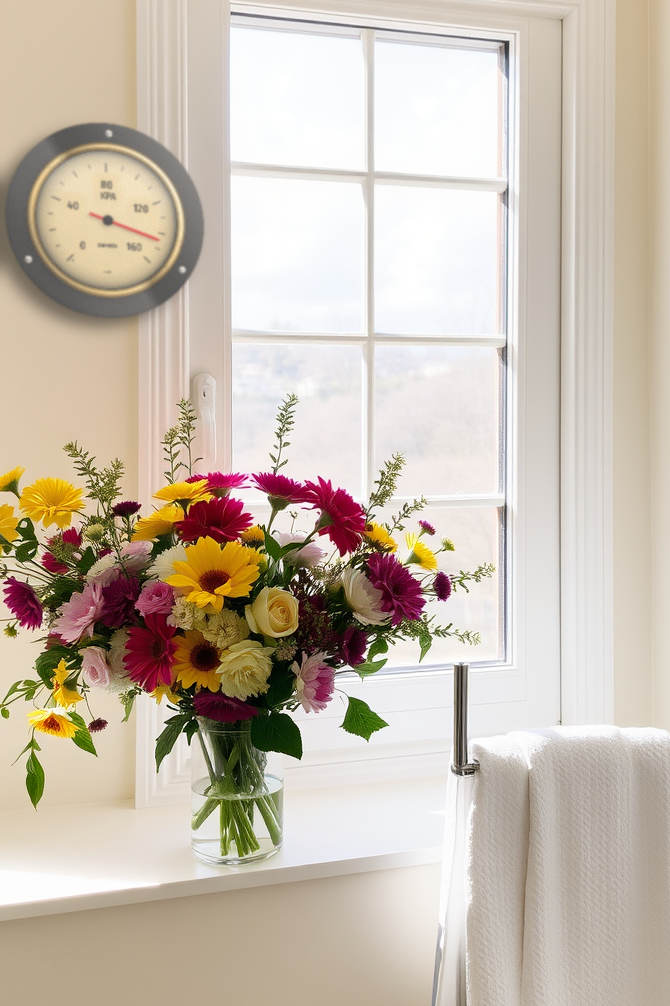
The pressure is {"value": 145, "unit": "kPa"}
